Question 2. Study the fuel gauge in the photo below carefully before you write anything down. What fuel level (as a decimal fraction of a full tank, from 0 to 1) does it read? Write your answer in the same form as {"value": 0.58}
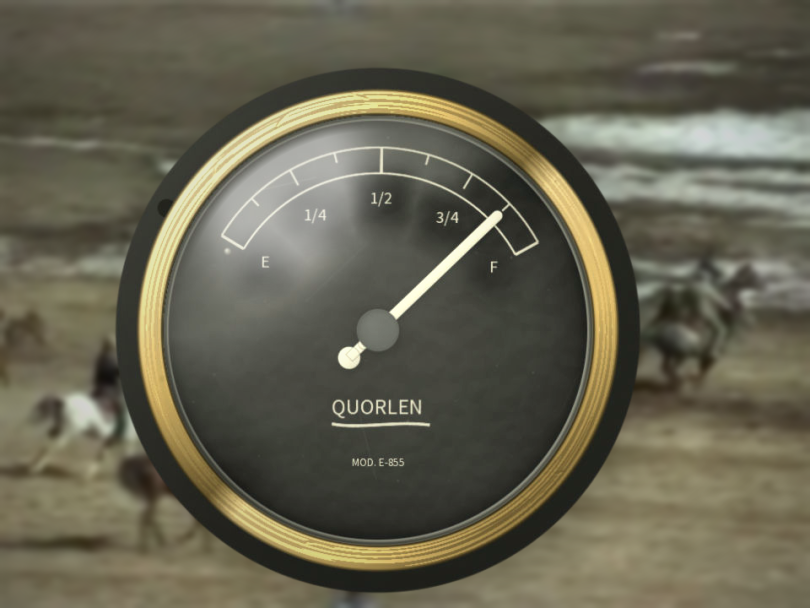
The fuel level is {"value": 0.875}
